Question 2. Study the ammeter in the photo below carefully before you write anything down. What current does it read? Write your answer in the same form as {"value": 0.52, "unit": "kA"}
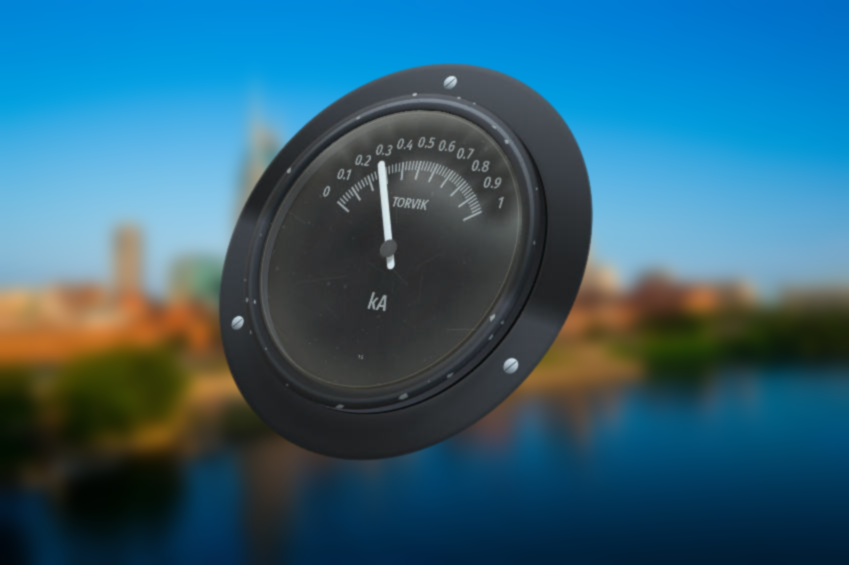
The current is {"value": 0.3, "unit": "kA"}
